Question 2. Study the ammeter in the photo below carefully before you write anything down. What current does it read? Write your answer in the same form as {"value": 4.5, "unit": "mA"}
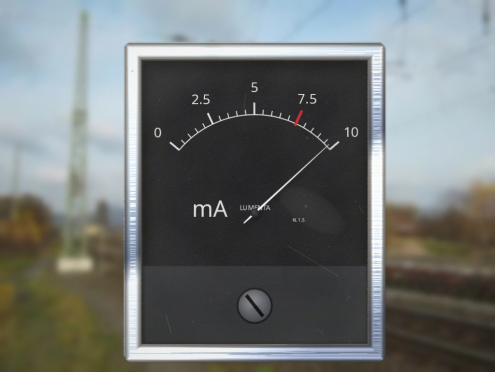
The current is {"value": 9.75, "unit": "mA"}
